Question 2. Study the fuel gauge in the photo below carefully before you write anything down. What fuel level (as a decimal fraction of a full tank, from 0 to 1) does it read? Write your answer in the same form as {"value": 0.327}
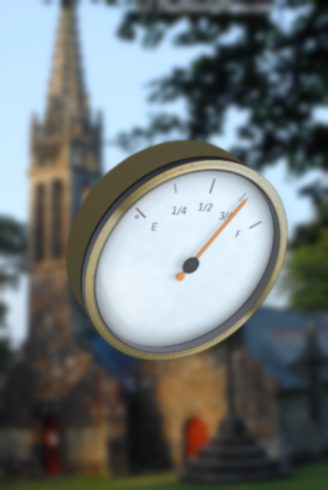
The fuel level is {"value": 0.75}
